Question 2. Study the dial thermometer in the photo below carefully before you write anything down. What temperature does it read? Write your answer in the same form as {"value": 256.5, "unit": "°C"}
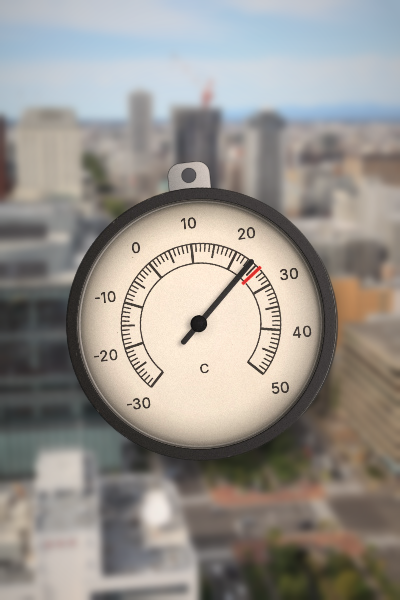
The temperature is {"value": 24, "unit": "°C"}
